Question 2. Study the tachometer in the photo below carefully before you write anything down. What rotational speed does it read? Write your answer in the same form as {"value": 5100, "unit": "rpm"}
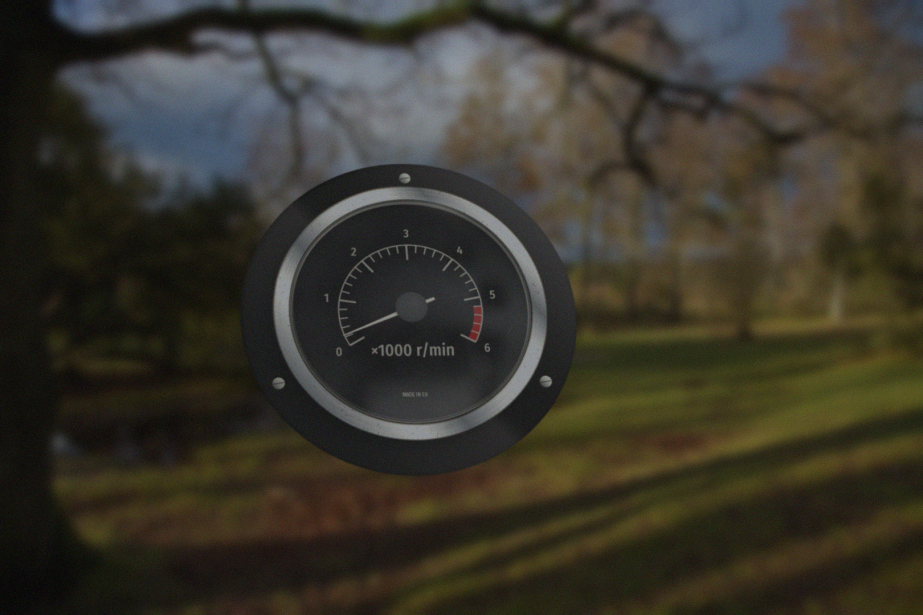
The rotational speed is {"value": 200, "unit": "rpm"}
